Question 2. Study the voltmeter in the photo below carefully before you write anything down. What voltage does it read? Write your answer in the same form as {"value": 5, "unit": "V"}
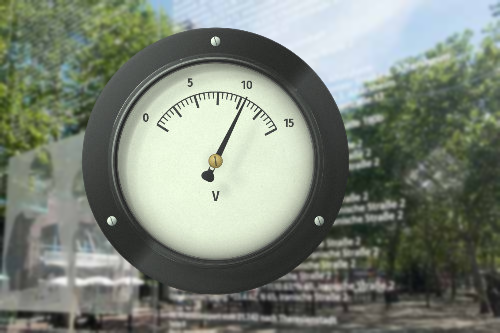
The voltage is {"value": 10.5, "unit": "V"}
